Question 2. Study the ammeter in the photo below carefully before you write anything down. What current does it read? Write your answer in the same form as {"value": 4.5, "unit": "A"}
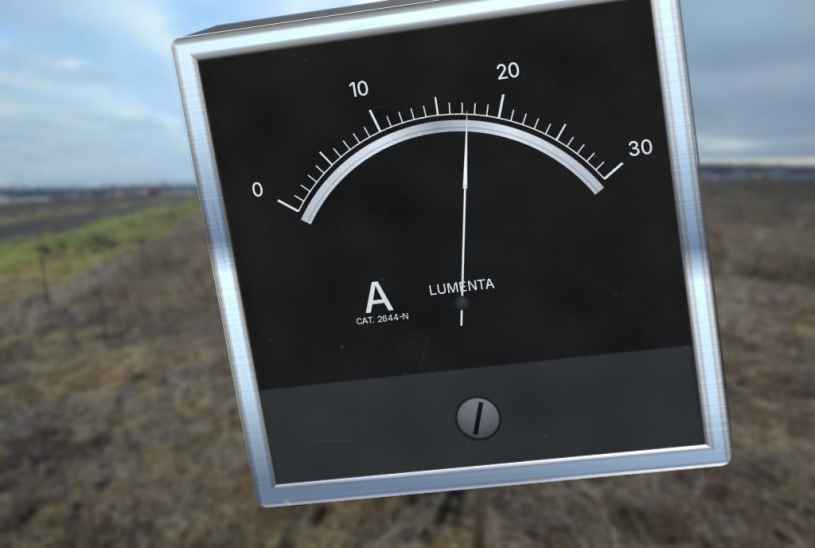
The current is {"value": 17.5, "unit": "A"}
